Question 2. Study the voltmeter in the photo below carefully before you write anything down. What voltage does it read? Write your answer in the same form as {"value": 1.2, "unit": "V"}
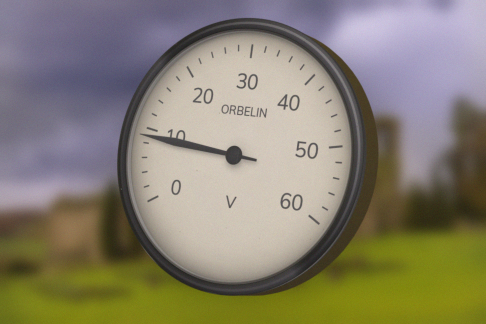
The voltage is {"value": 9, "unit": "V"}
